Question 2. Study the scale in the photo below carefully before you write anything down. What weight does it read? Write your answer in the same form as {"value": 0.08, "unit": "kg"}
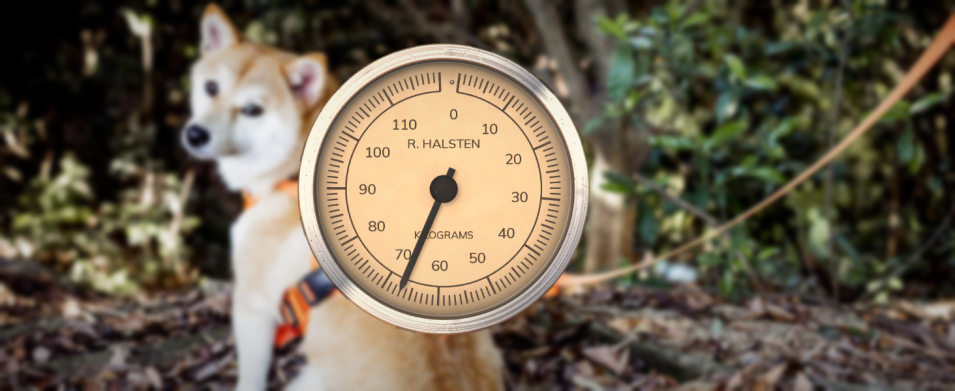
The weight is {"value": 67, "unit": "kg"}
